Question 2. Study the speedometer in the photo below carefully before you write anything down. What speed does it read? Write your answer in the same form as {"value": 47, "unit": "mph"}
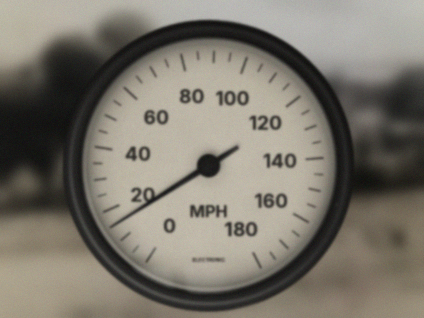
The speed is {"value": 15, "unit": "mph"}
